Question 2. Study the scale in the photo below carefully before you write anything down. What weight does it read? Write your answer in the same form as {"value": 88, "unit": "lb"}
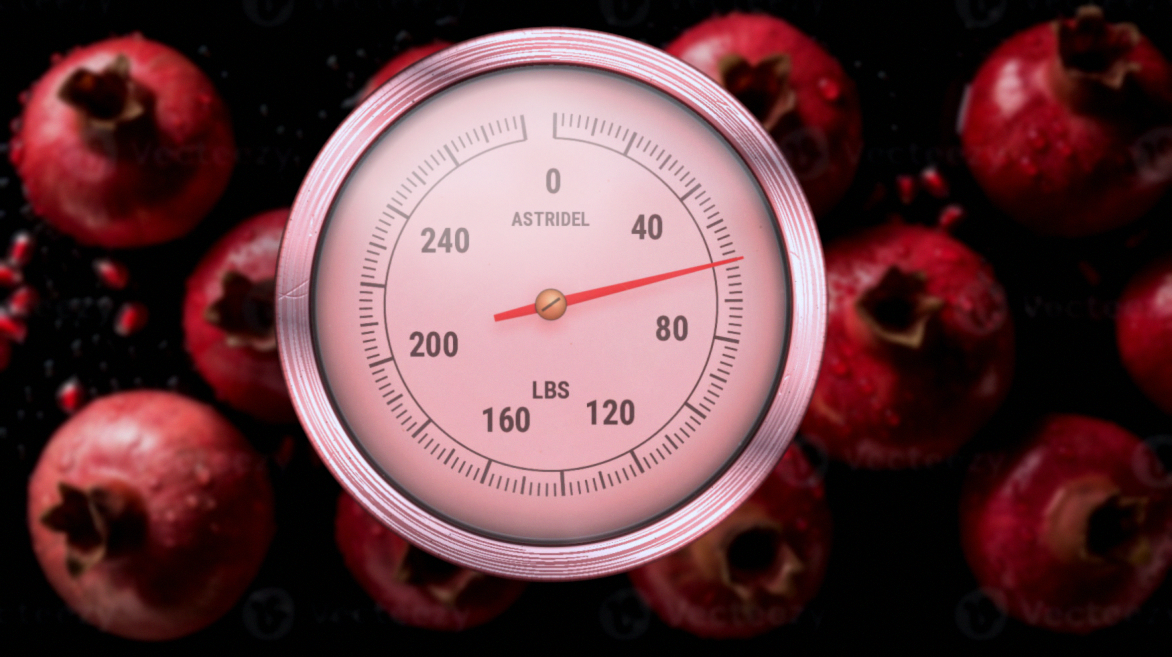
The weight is {"value": 60, "unit": "lb"}
